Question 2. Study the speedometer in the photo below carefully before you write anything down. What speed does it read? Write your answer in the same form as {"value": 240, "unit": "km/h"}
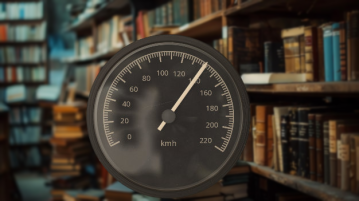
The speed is {"value": 140, "unit": "km/h"}
